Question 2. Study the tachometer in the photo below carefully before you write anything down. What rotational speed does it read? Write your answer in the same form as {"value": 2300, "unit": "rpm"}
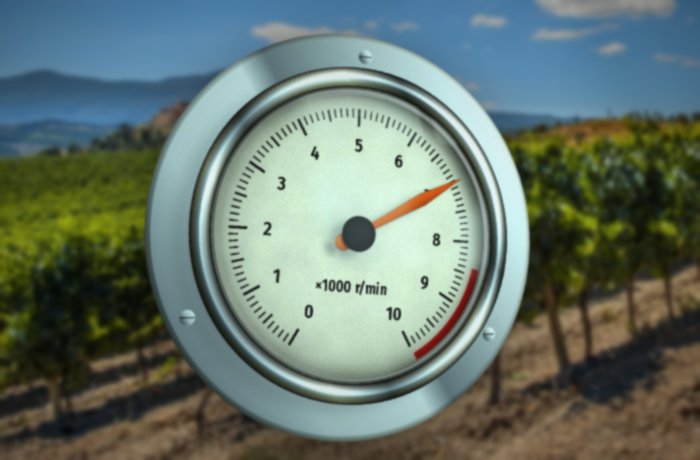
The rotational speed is {"value": 7000, "unit": "rpm"}
